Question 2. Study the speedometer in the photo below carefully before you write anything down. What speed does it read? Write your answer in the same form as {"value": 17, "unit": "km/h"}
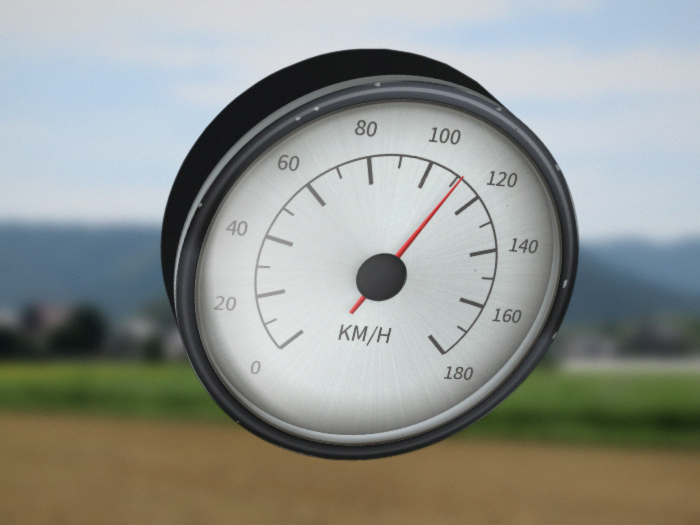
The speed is {"value": 110, "unit": "km/h"}
